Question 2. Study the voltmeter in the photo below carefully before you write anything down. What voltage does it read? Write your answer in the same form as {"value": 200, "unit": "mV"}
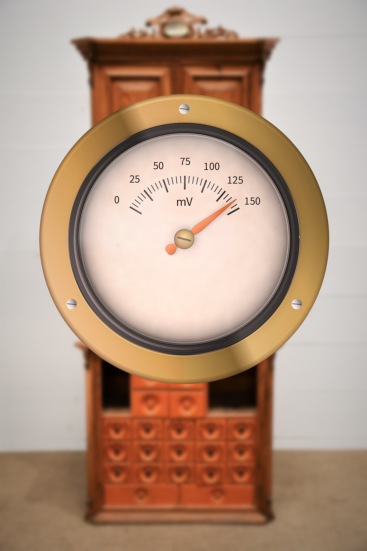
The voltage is {"value": 140, "unit": "mV"}
